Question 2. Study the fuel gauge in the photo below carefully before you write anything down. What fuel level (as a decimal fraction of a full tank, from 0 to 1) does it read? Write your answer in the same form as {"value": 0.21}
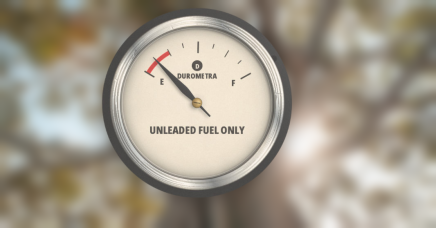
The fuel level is {"value": 0.125}
